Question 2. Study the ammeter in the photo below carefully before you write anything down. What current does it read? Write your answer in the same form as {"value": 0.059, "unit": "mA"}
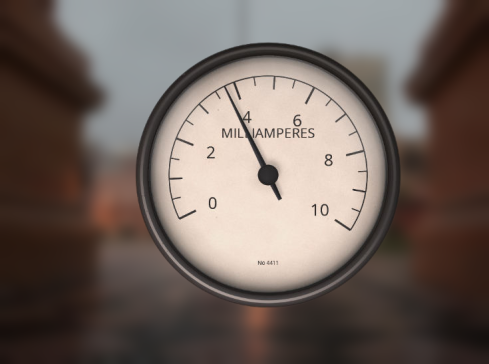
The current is {"value": 3.75, "unit": "mA"}
